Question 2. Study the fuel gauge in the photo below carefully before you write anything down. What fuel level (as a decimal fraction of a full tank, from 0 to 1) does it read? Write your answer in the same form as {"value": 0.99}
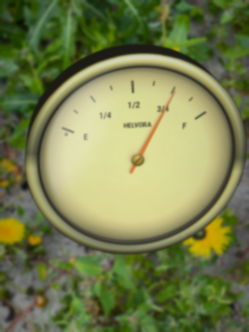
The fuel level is {"value": 0.75}
